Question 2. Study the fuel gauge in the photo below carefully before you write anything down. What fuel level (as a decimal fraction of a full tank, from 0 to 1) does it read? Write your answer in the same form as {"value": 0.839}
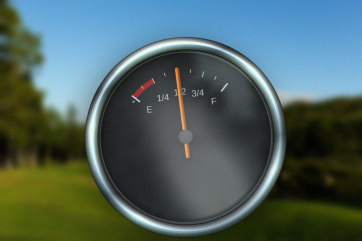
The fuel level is {"value": 0.5}
